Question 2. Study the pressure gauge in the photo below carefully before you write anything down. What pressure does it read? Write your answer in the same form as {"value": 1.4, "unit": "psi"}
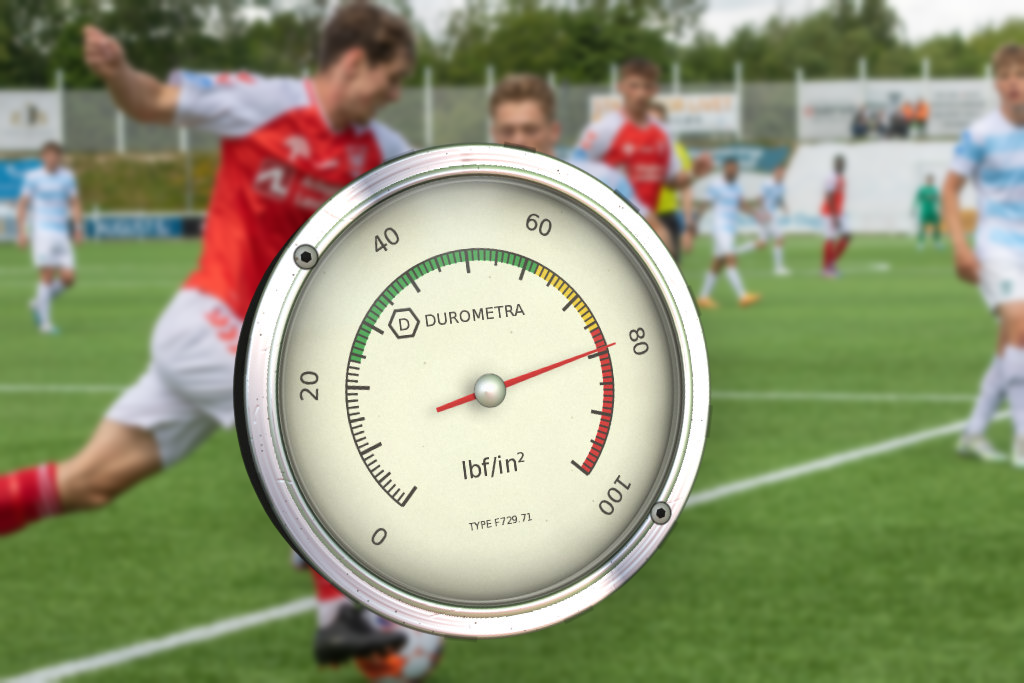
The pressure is {"value": 79, "unit": "psi"}
